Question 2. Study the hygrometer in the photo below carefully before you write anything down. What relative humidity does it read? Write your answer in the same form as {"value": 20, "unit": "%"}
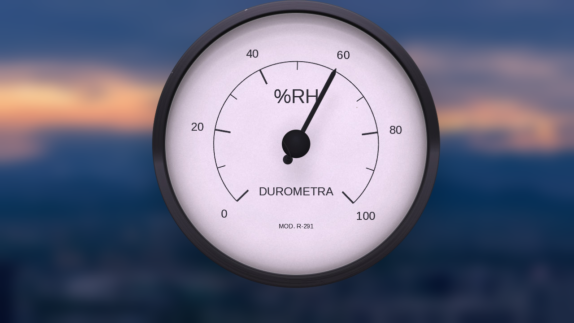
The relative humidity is {"value": 60, "unit": "%"}
